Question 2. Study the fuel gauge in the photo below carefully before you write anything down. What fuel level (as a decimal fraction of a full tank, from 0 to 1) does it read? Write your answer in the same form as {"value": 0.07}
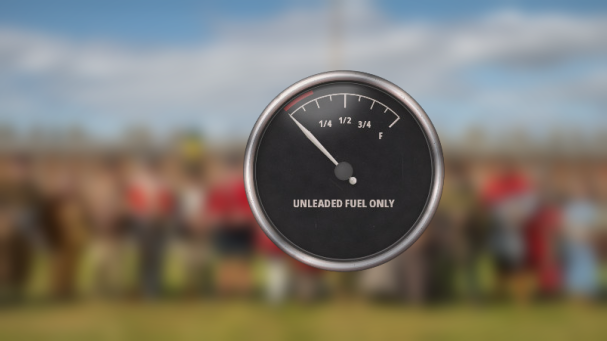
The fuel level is {"value": 0}
